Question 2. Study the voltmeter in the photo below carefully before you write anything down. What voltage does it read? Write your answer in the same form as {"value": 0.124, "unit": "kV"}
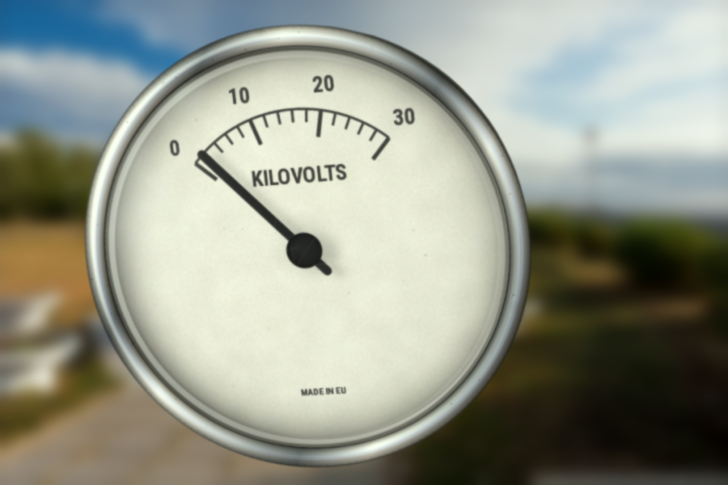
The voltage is {"value": 2, "unit": "kV"}
